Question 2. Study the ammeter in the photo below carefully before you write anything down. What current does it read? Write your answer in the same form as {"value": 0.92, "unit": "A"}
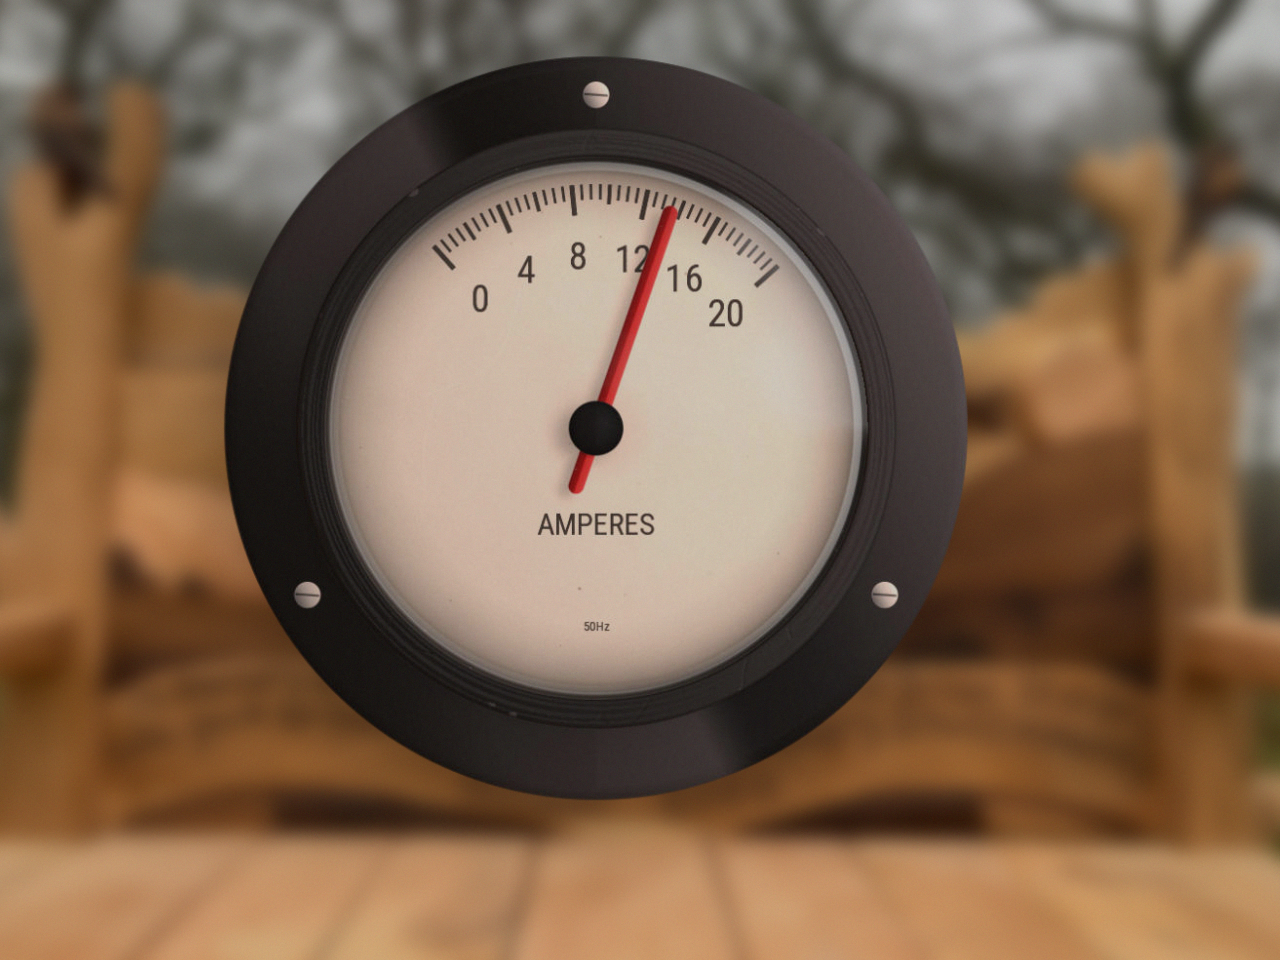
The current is {"value": 13.5, "unit": "A"}
